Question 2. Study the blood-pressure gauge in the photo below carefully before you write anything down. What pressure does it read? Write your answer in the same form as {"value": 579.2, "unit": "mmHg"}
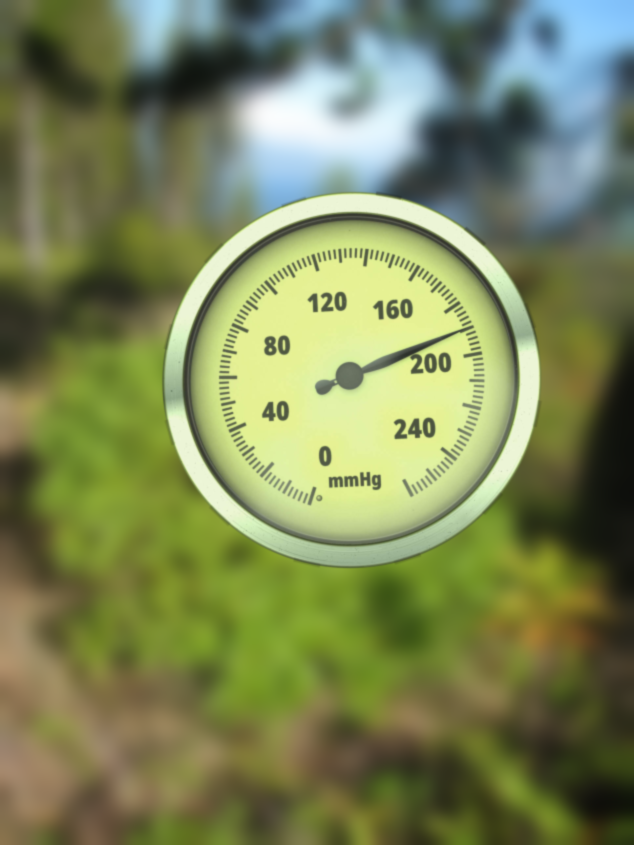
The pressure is {"value": 190, "unit": "mmHg"}
